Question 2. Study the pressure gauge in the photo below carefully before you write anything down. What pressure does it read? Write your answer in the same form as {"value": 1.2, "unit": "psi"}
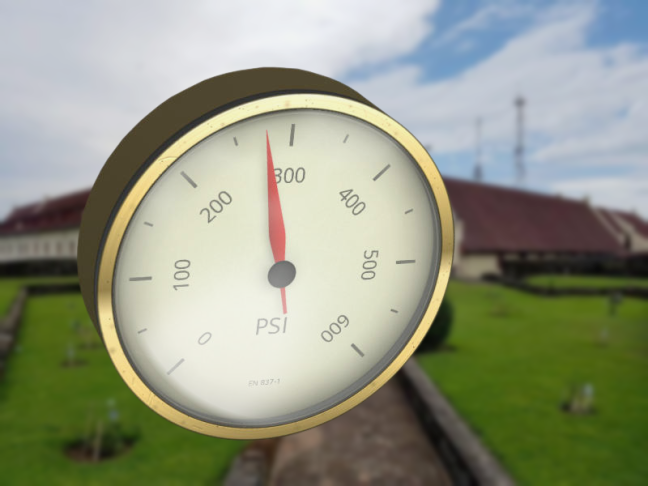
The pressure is {"value": 275, "unit": "psi"}
